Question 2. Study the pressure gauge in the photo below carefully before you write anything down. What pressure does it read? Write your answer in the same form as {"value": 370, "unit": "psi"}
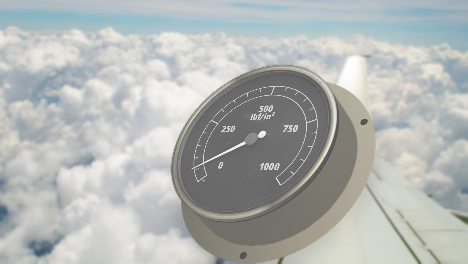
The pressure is {"value": 50, "unit": "psi"}
